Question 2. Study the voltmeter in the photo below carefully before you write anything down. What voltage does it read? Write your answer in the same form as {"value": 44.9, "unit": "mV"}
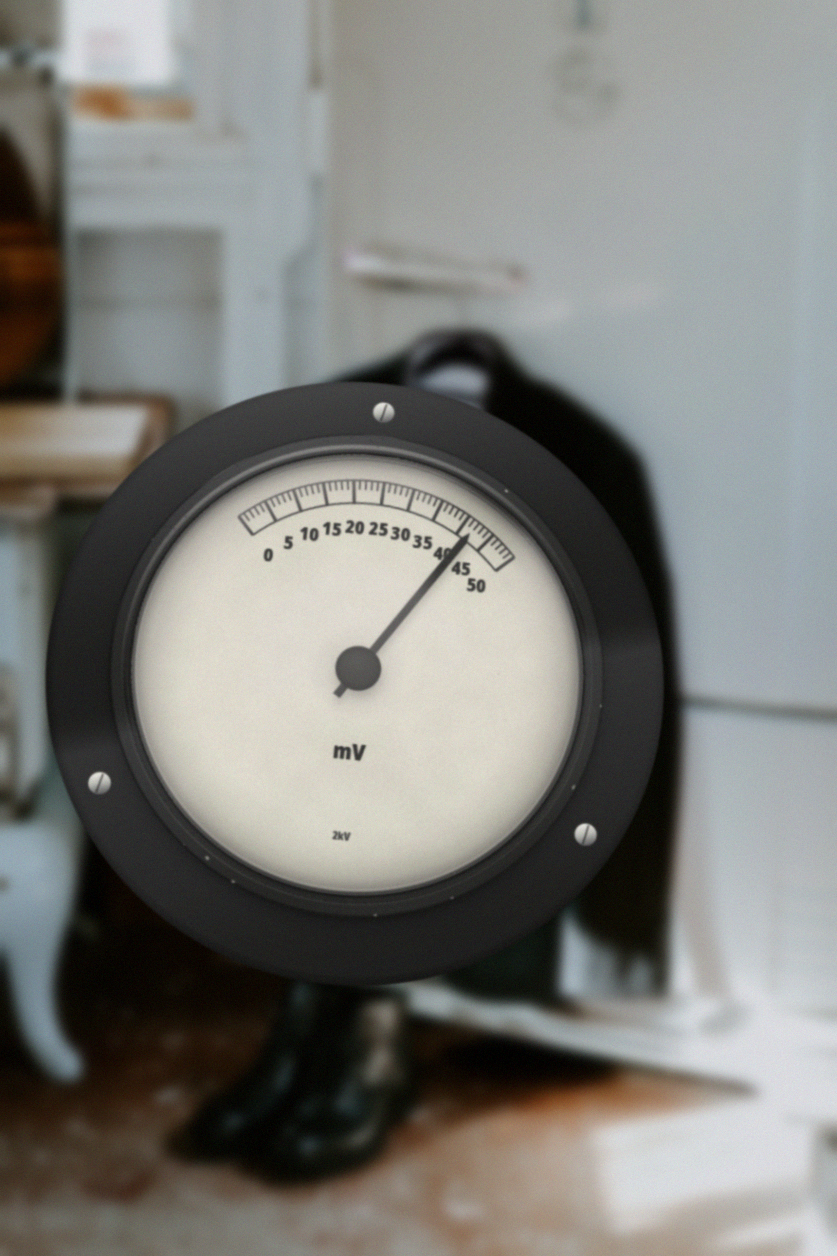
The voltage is {"value": 42, "unit": "mV"}
